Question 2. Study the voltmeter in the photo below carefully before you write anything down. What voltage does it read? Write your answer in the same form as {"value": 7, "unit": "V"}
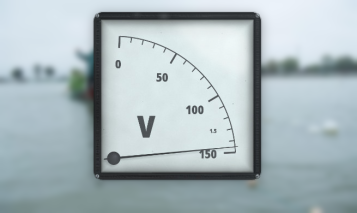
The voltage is {"value": 145, "unit": "V"}
